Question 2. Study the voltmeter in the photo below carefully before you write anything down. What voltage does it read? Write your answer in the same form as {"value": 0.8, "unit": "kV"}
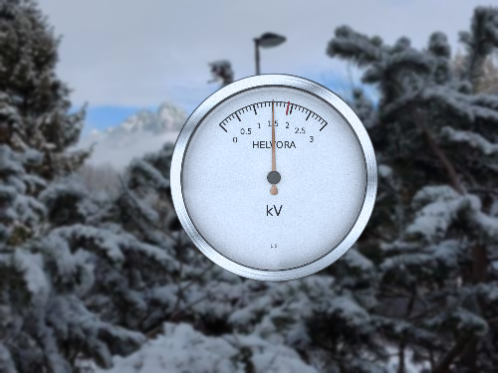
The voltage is {"value": 1.5, "unit": "kV"}
